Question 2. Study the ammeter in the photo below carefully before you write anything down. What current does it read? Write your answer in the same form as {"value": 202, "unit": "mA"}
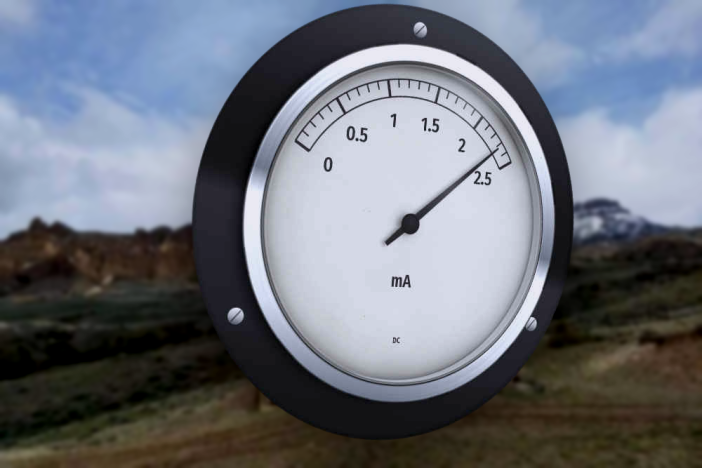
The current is {"value": 2.3, "unit": "mA"}
